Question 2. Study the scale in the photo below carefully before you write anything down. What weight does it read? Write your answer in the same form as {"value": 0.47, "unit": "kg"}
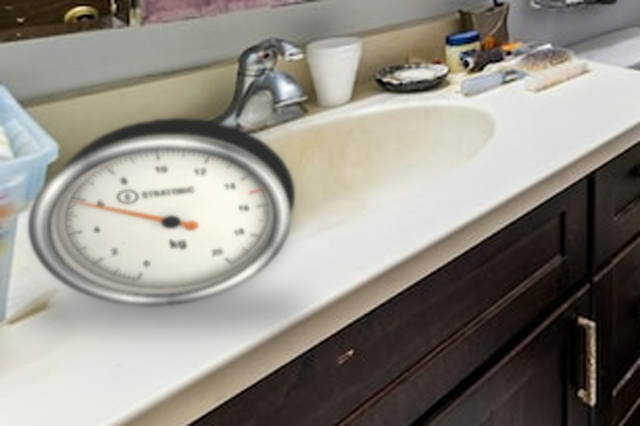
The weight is {"value": 6, "unit": "kg"}
